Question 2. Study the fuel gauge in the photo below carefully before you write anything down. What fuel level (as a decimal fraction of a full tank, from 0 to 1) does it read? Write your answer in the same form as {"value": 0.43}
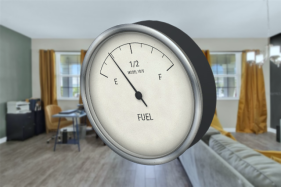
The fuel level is {"value": 0.25}
